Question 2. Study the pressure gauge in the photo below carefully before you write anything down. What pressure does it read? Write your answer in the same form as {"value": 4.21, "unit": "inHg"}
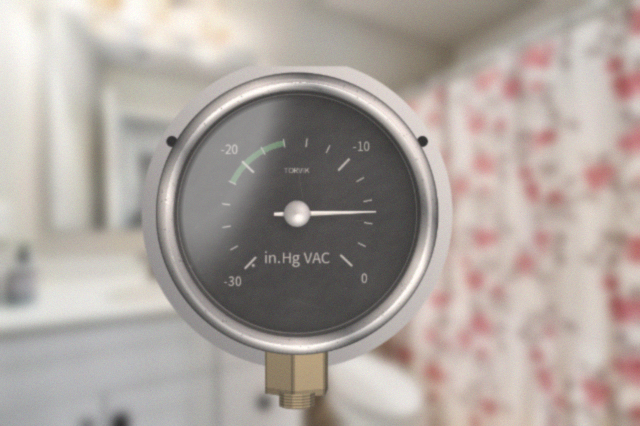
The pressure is {"value": -5, "unit": "inHg"}
